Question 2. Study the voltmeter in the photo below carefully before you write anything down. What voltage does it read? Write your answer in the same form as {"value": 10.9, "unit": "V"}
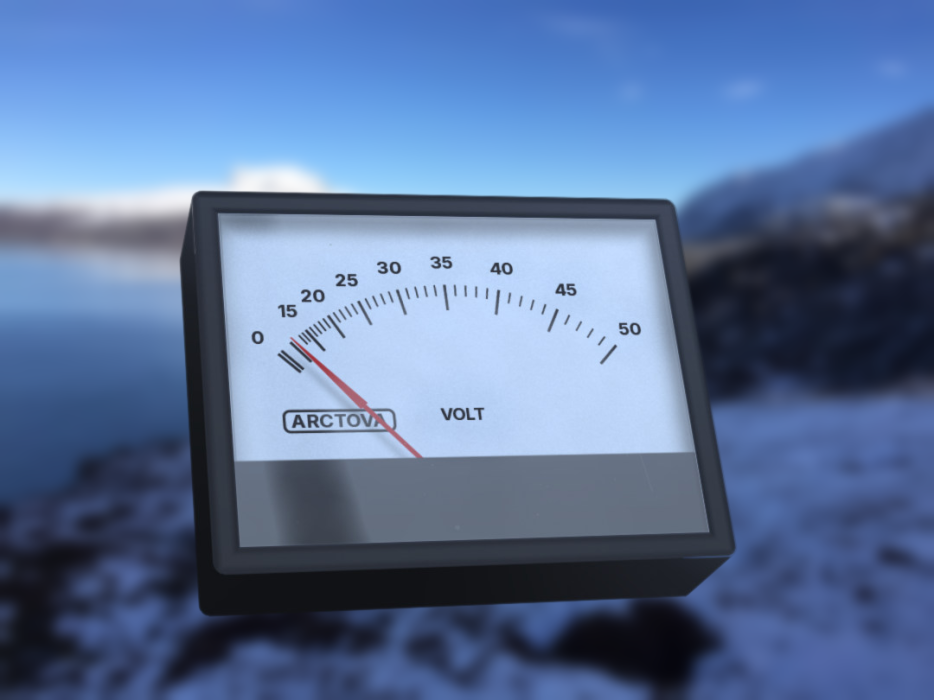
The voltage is {"value": 10, "unit": "V"}
